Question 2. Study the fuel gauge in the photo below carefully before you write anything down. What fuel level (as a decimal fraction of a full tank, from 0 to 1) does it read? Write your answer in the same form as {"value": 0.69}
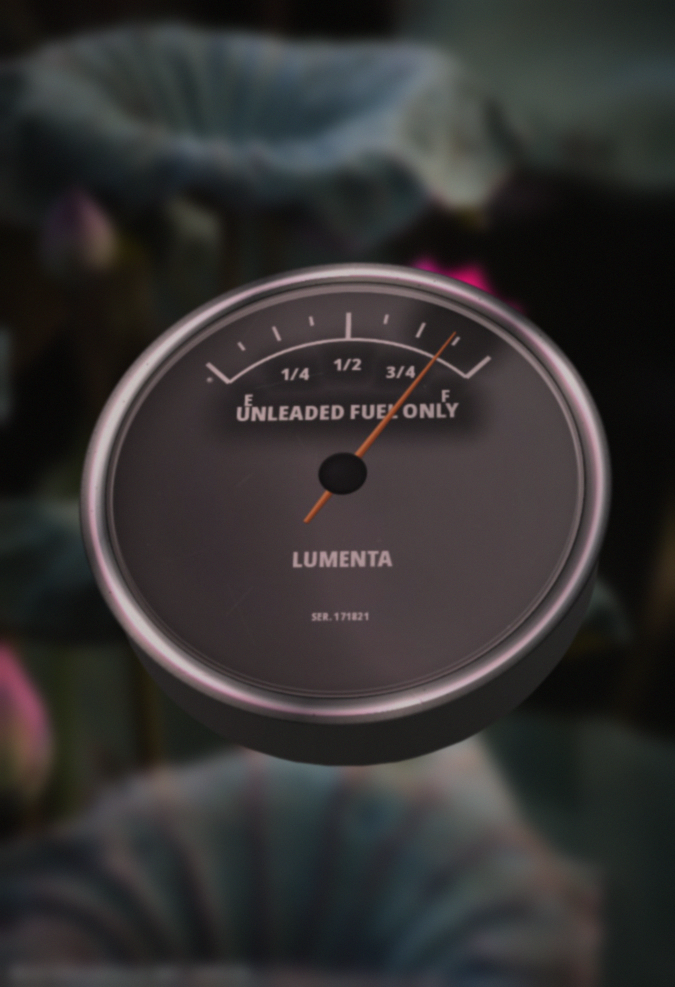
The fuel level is {"value": 0.875}
